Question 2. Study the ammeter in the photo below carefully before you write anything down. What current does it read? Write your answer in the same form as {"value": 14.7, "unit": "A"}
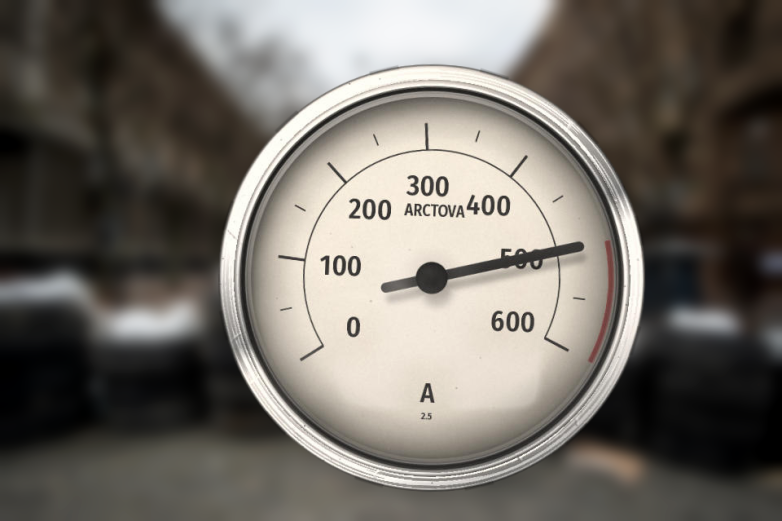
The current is {"value": 500, "unit": "A"}
